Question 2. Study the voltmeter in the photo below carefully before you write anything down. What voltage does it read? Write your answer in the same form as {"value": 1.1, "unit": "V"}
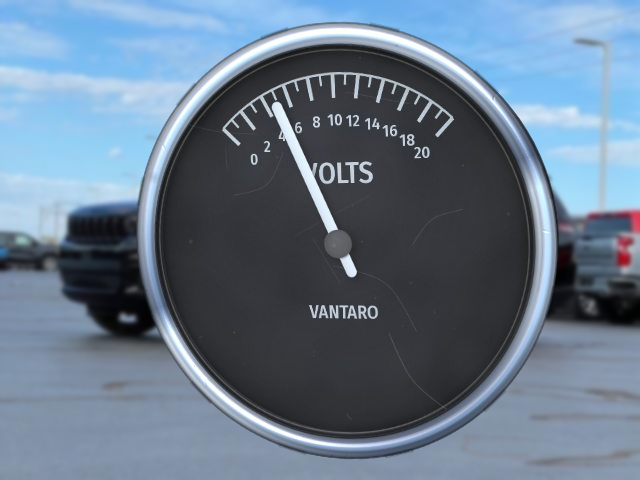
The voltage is {"value": 5, "unit": "V"}
